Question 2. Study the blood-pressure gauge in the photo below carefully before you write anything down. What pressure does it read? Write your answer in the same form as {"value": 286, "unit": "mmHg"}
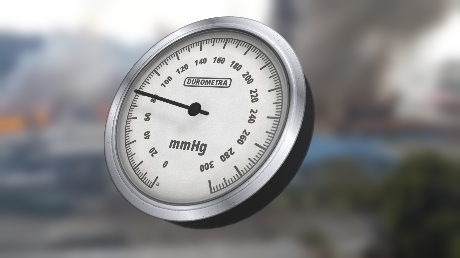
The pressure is {"value": 80, "unit": "mmHg"}
